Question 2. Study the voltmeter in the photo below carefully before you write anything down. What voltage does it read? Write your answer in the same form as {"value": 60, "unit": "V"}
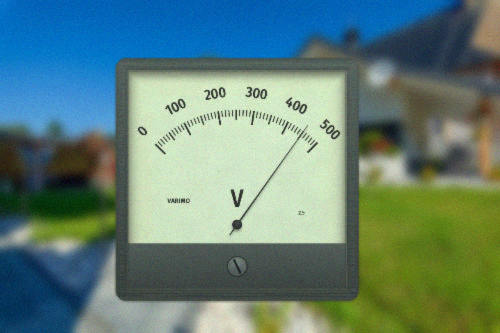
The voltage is {"value": 450, "unit": "V"}
